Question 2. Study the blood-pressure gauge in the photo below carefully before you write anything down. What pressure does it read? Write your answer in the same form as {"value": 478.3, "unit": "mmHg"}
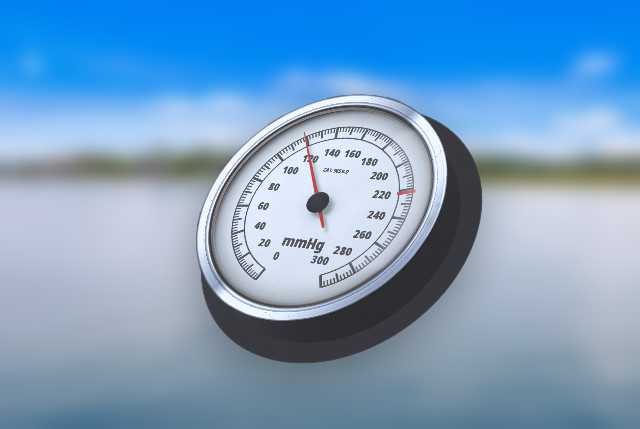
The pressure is {"value": 120, "unit": "mmHg"}
